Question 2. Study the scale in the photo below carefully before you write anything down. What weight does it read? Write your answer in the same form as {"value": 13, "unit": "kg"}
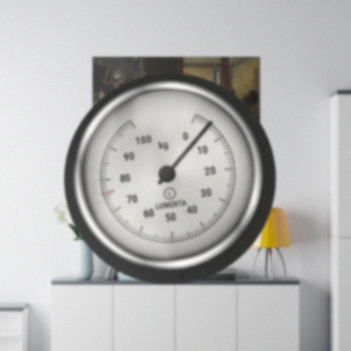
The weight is {"value": 5, "unit": "kg"}
